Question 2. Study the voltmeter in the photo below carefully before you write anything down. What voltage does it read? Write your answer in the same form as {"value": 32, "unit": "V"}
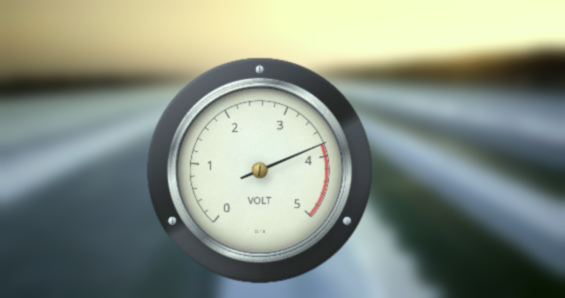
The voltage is {"value": 3.8, "unit": "V"}
